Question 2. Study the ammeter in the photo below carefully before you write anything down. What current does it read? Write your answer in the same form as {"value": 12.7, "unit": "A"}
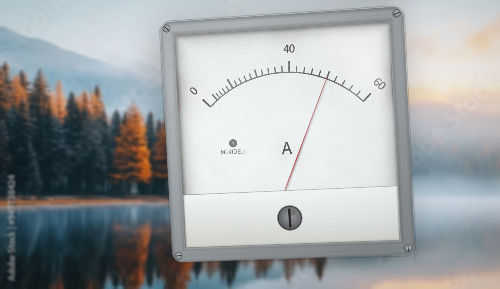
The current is {"value": 50, "unit": "A"}
